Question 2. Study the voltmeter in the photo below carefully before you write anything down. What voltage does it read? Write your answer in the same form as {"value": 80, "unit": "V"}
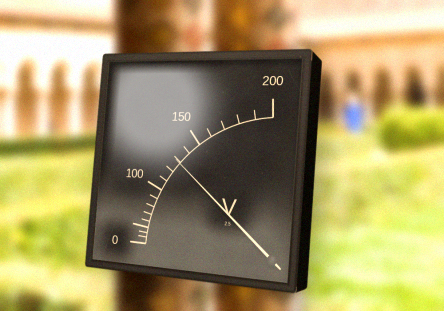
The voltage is {"value": 130, "unit": "V"}
